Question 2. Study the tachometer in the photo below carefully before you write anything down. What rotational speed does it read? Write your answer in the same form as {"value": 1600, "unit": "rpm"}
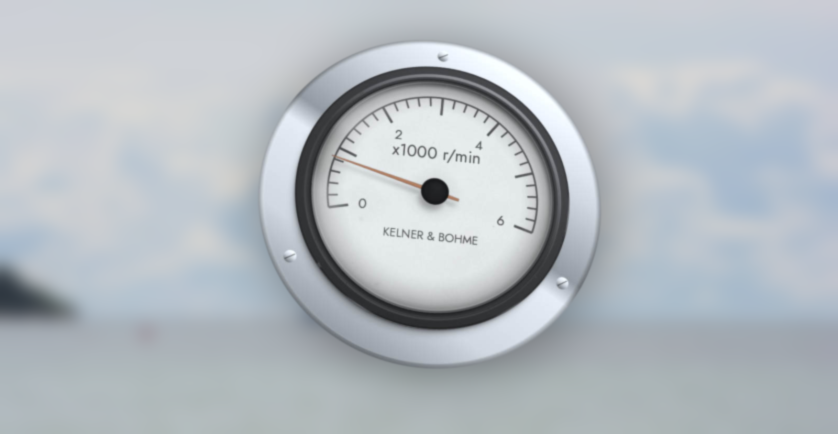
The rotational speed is {"value": 800, "unit": "rpm"}
